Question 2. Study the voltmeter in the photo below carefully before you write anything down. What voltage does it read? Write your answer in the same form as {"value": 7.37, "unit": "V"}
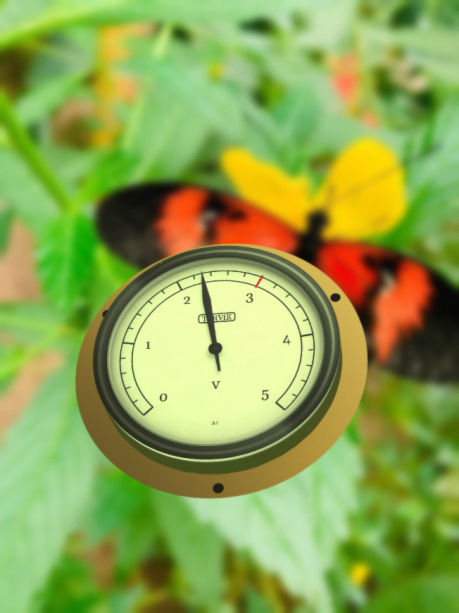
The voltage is {"value": 2.3, "unit": "V"}
